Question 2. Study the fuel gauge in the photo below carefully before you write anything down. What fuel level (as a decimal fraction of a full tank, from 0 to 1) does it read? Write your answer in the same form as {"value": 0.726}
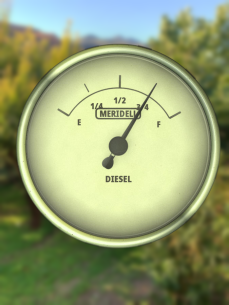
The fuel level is {"value": 0.75}
